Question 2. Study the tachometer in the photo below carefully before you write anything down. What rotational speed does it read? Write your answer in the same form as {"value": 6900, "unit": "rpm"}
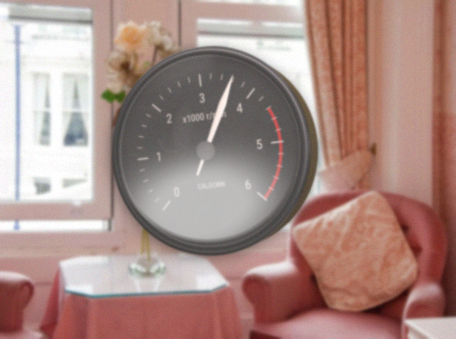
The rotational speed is {"value": 3600, "unit": "rpm"}
